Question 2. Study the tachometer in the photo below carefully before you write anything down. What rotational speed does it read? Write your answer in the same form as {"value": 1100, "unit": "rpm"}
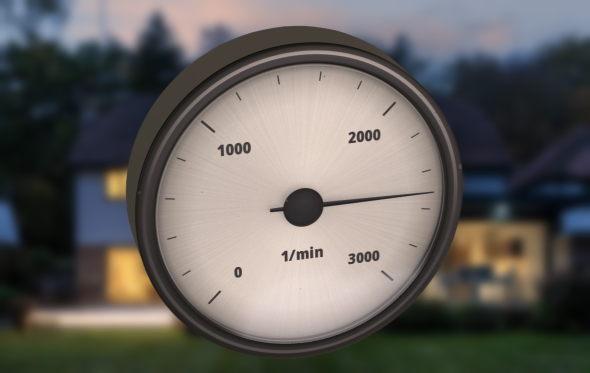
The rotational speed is {"value": 2500, "unit": "rpm"}
